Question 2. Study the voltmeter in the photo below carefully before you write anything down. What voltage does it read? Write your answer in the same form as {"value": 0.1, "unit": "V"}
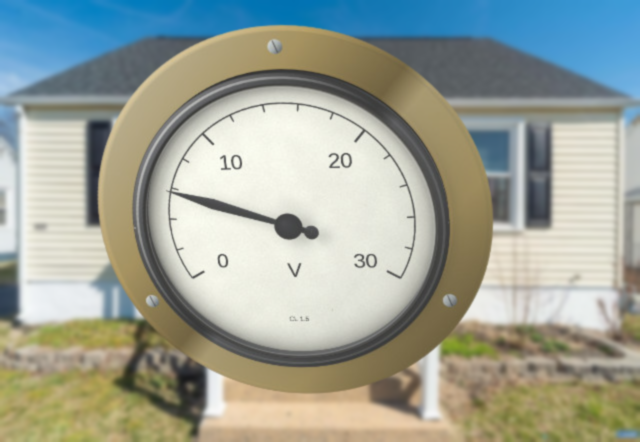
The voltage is {"value": 6, "unit": "V"}
